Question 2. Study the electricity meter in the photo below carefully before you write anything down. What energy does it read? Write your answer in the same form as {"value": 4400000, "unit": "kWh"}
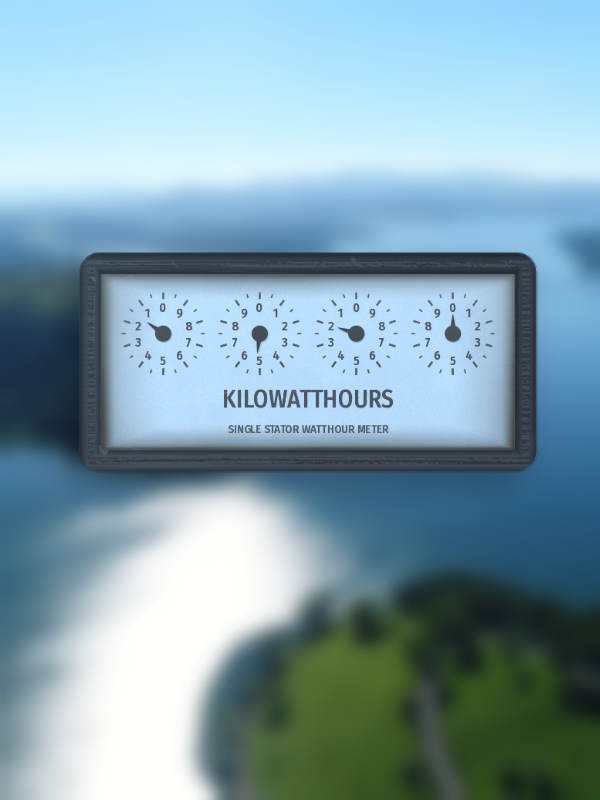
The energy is {"value": 1520, "unit": "kWh"}
